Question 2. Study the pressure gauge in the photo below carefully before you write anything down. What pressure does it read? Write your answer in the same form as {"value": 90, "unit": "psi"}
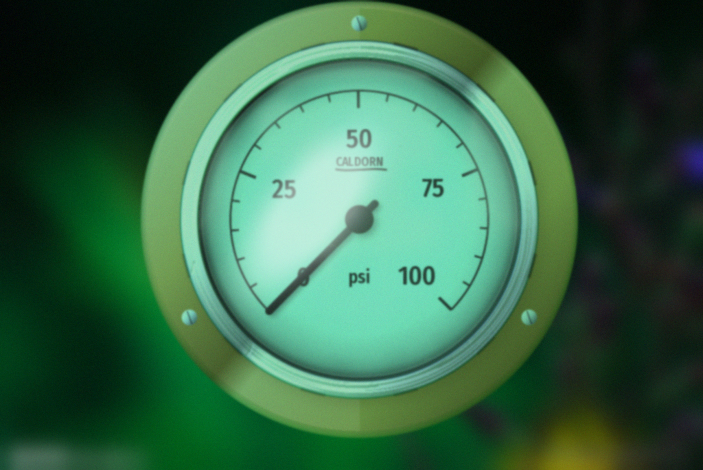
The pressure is {"value": 0, "unit": "psi"}
